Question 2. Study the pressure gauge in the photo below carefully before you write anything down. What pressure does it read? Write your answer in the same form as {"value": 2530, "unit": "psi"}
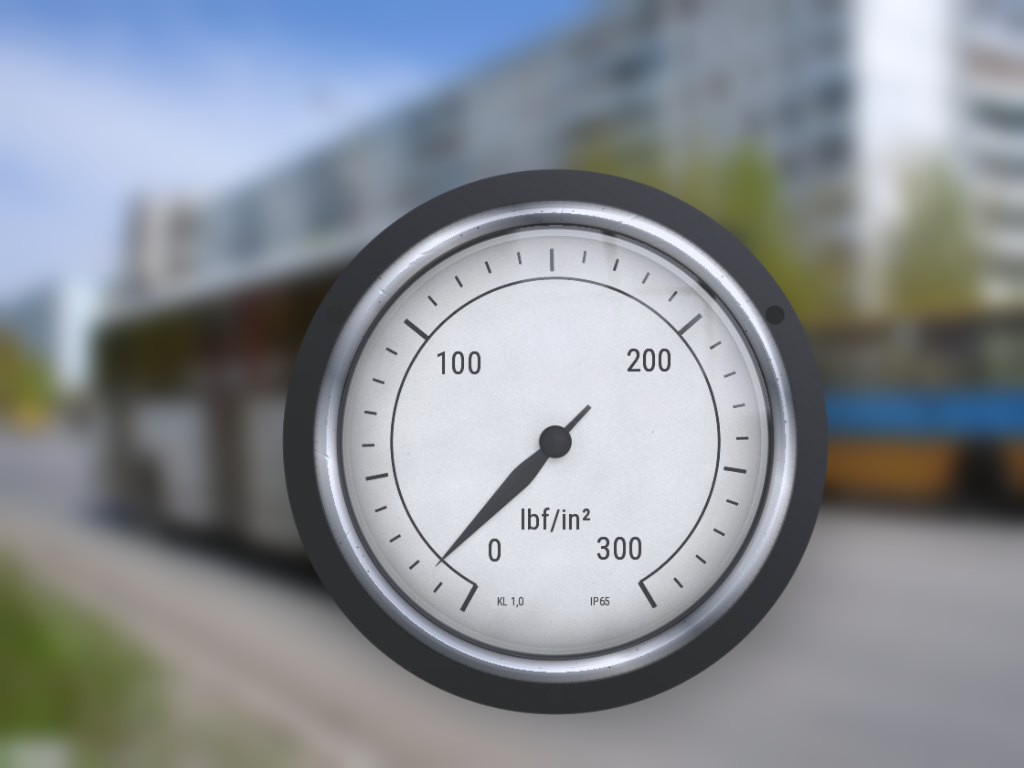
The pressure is {"value": 15, "unit": "psi"}
